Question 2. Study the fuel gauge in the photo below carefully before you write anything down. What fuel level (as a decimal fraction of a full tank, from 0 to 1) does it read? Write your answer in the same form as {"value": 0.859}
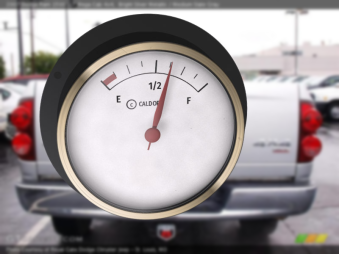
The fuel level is {"value": 0.625}
